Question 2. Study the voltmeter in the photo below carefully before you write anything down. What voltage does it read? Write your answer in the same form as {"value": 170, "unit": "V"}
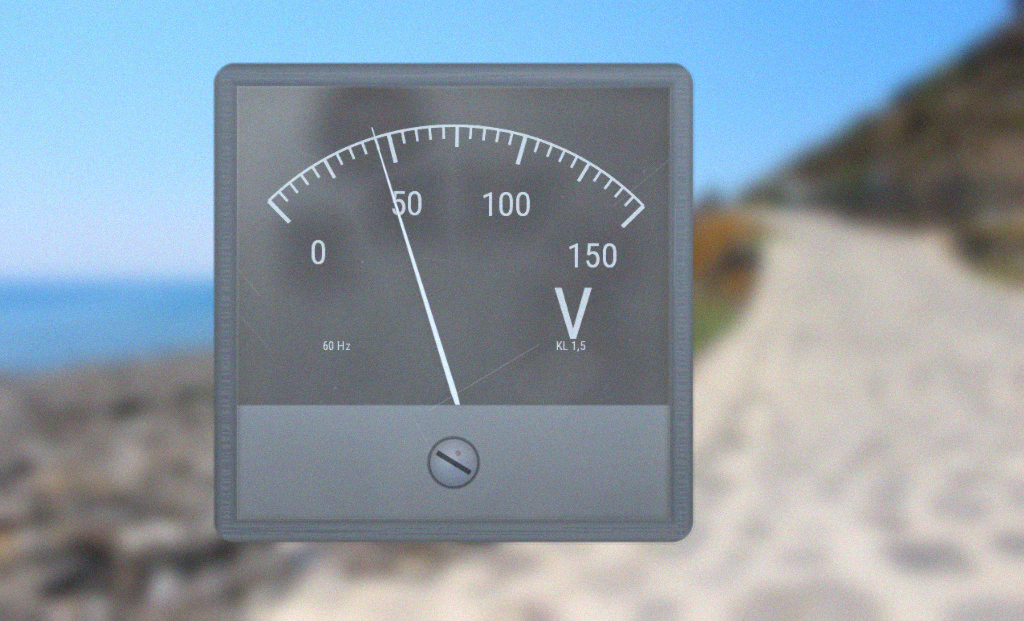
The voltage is {"value": 45, "unit": "V"}
